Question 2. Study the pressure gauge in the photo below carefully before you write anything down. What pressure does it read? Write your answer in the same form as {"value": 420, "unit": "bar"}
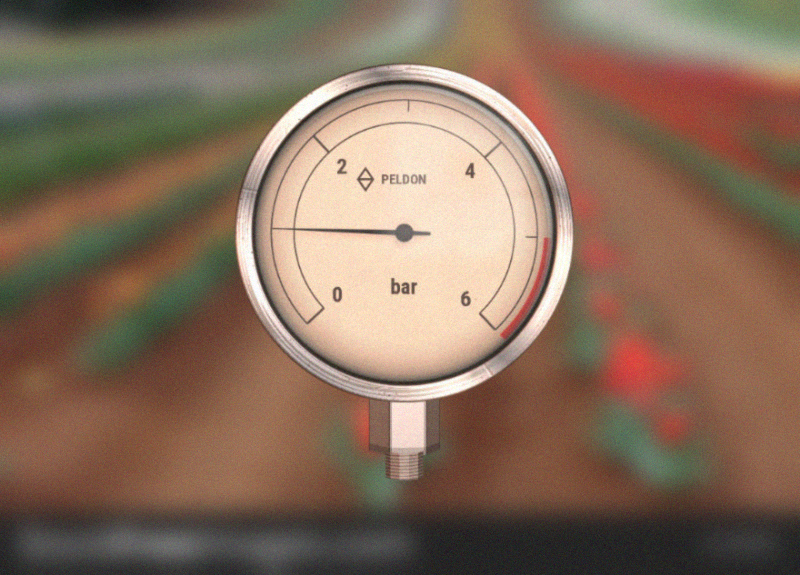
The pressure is {"value": 1, "unit": "bar"}
